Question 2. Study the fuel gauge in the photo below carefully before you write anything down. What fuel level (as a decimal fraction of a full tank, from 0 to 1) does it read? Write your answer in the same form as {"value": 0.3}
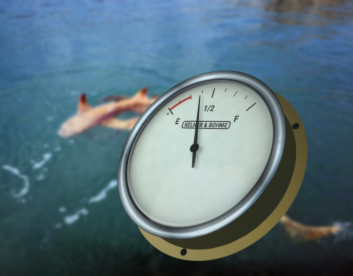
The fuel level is {"value": 0.375}
